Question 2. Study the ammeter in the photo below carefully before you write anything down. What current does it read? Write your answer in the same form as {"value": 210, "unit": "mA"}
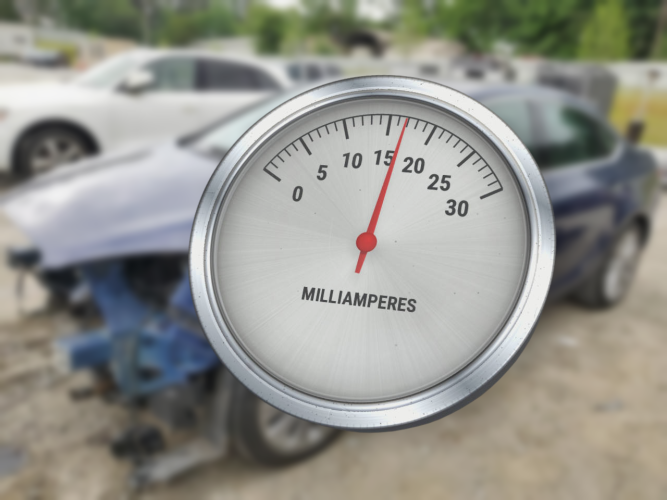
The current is {"value": 17, "unit": "mA"}
